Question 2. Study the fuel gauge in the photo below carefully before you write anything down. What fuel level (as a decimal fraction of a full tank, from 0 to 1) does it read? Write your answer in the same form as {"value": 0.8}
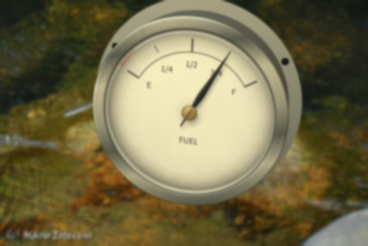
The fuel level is {"value": 0.75}
